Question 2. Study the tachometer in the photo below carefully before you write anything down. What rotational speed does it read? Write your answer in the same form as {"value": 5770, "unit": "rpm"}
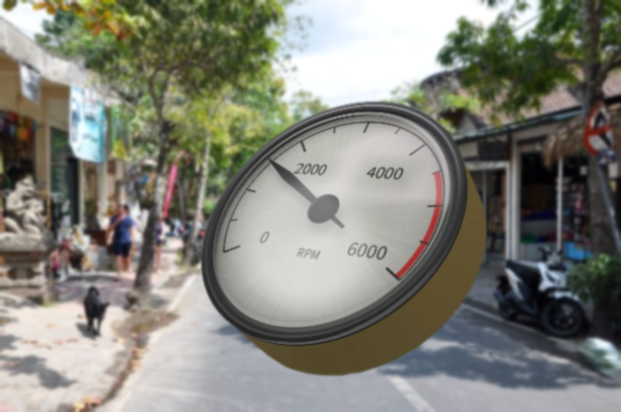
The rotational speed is {"value": 1500, "unit": "rpm"}
